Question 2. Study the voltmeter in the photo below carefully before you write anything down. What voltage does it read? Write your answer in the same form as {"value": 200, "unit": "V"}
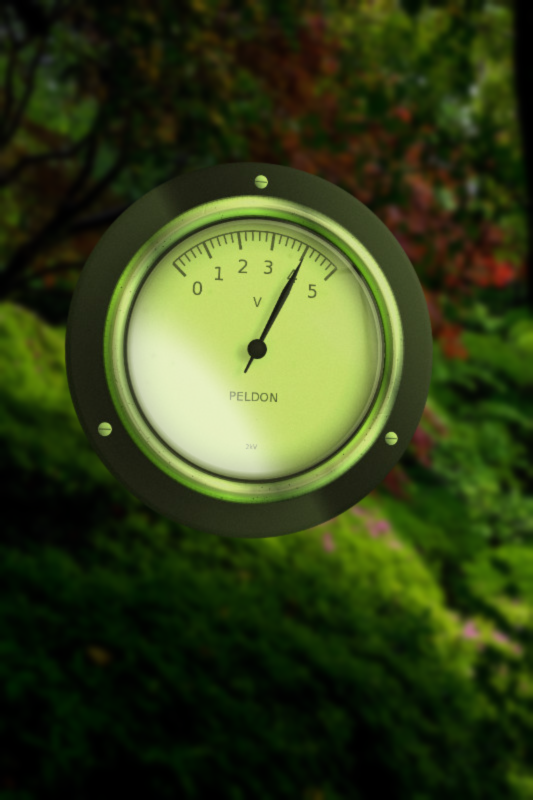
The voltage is {"value": 4, "unit": "V"}
